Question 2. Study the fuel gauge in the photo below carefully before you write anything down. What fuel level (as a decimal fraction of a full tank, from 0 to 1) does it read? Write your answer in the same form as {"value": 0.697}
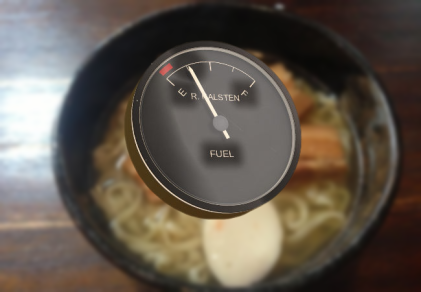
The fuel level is {"value": 0.25}
